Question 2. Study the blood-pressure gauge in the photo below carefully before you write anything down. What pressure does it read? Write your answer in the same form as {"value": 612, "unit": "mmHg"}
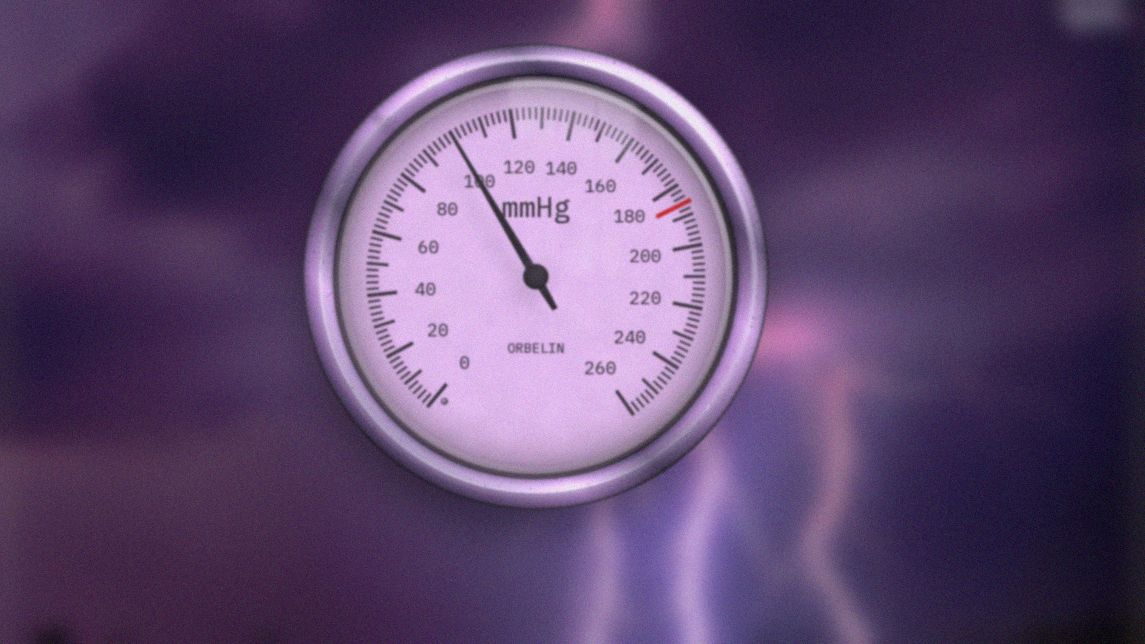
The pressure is {"value": 100, "unit": "mmHg"}
